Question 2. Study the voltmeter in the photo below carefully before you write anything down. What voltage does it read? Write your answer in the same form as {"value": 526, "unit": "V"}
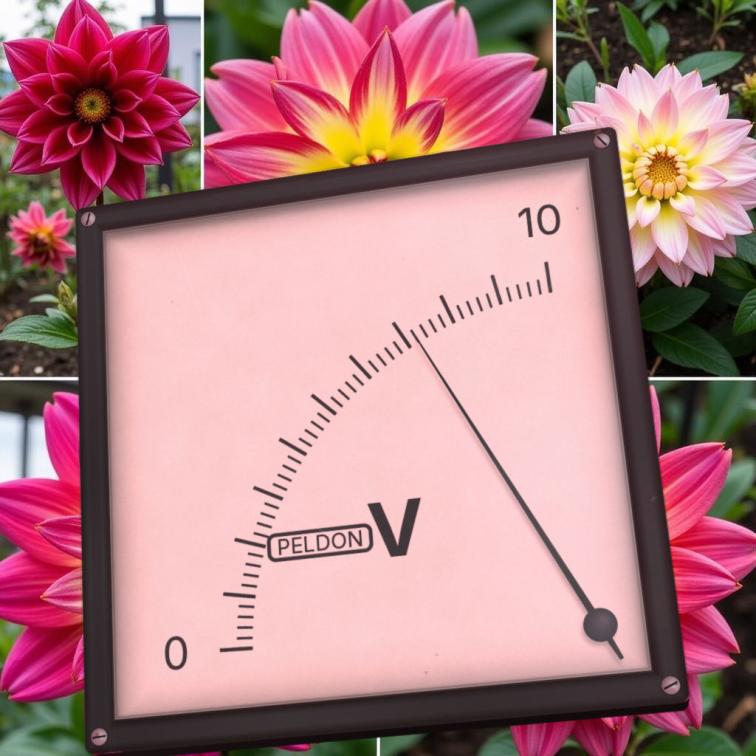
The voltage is {"value": 7.2, "unit": "V"}
